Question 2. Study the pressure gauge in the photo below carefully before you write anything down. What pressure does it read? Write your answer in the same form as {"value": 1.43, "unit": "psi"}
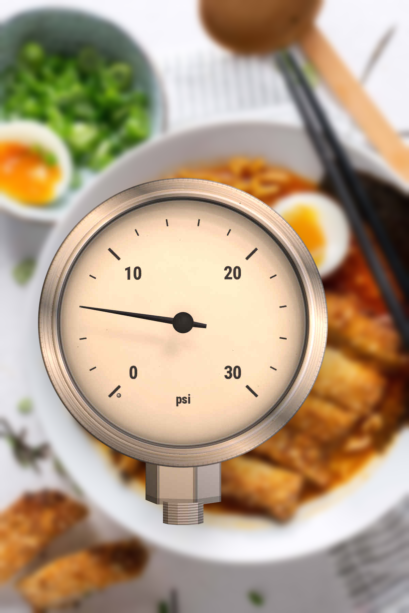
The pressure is {"value": 6, "unit": "psi"}
